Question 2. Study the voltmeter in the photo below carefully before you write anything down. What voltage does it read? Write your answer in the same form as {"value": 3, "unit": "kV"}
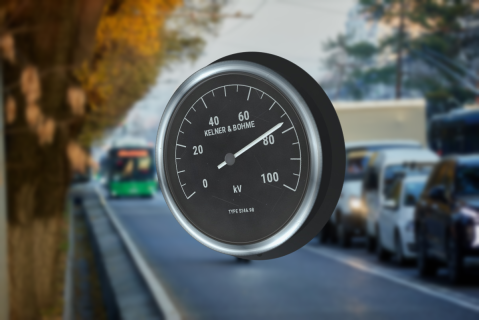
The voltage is {"value": 77.5, "unit": "kV"}
